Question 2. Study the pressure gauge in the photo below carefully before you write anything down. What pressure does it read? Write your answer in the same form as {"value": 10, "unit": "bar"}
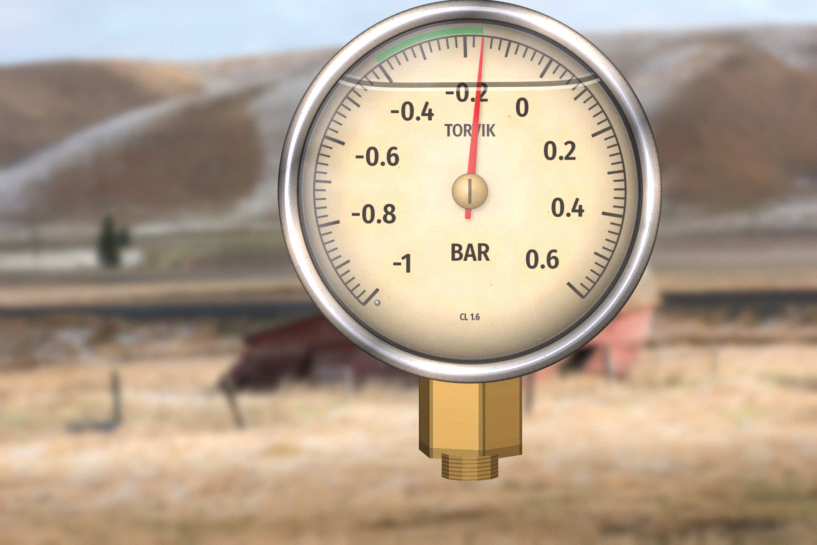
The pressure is {"value": -0.16, "unit": "bar"}
